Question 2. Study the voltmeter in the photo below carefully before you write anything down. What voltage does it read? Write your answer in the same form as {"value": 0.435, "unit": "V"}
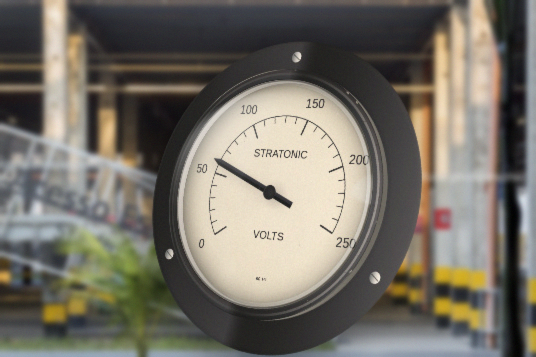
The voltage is {"value": 60, "unit": "V"}
